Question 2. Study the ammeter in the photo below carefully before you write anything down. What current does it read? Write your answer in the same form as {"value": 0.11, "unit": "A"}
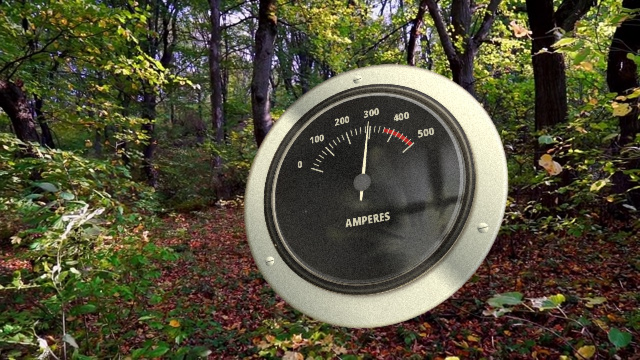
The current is {"value": 300, "unit": "A"}
